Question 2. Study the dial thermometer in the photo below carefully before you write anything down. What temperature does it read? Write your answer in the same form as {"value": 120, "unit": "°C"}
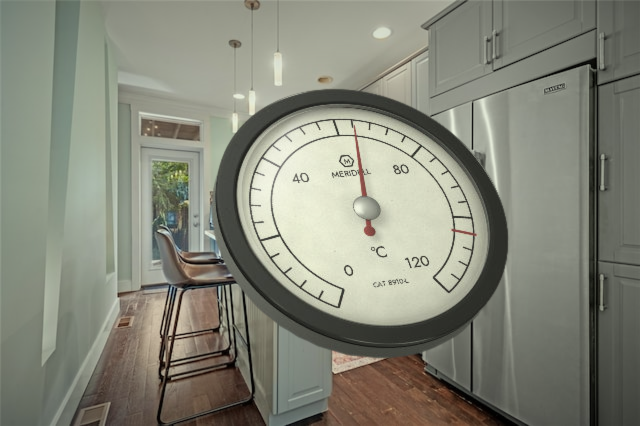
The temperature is {"value": 64, "unit": "°C"}
